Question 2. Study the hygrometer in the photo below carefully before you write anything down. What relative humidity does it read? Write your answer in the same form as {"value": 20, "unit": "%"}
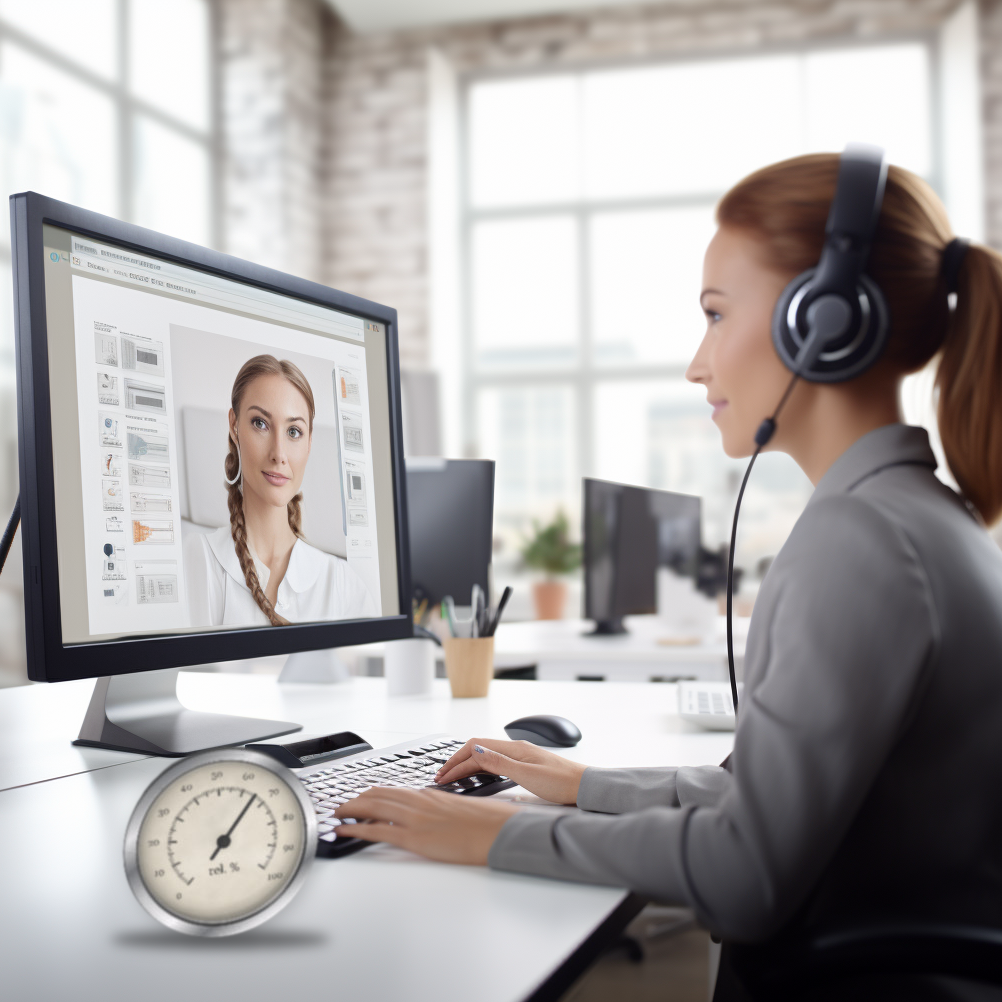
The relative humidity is {"value": 65, "unit": "%"}
